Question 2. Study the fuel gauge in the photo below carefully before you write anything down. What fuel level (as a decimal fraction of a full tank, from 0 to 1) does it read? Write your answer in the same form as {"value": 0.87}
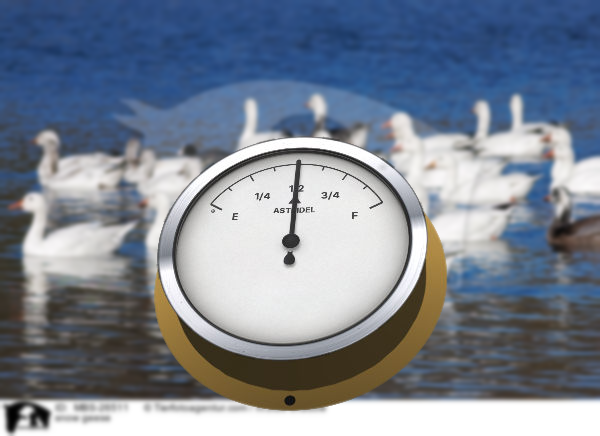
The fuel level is {"value": 0.5}
